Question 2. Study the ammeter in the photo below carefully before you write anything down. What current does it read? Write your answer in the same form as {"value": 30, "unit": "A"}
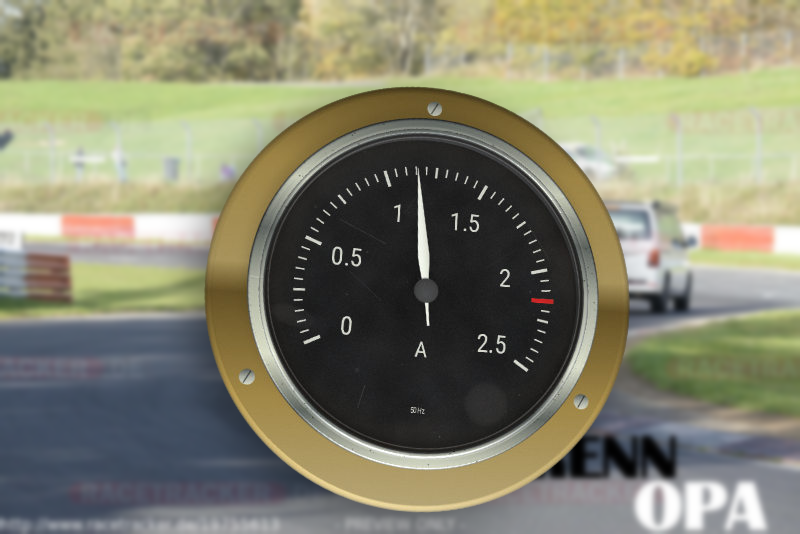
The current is {"value": 1.15, "unit": "A"}
